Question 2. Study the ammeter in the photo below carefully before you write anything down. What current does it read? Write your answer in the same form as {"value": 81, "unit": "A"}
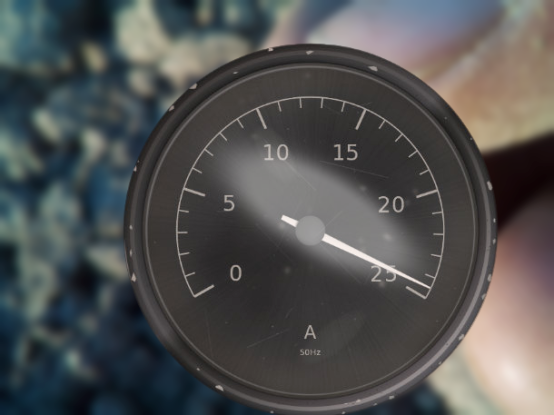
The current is {"value": 24.5, "unit": "A"}
